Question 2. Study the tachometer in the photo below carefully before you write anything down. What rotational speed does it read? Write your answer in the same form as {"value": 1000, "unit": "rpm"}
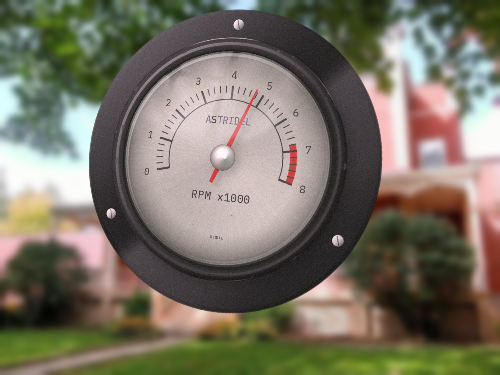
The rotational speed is {"value": 4800, "unit": "rpm"}
